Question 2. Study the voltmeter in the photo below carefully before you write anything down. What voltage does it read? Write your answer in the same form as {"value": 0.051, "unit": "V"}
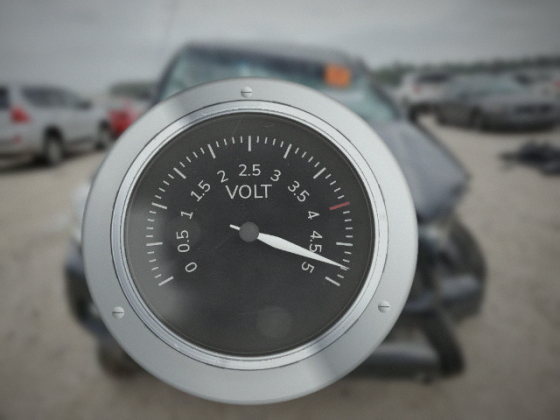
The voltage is {"value": 4.8, "unit": "V"}
